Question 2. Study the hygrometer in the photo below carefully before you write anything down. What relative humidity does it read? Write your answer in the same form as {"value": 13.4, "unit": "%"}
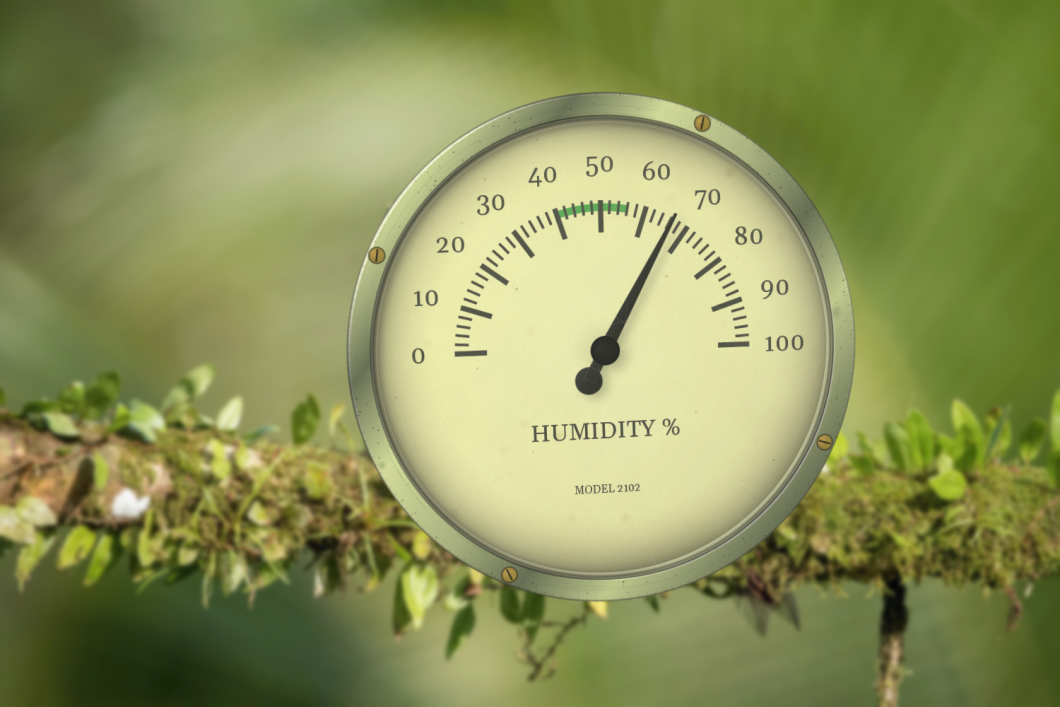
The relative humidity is {"value": 66, "unit": "%"}
